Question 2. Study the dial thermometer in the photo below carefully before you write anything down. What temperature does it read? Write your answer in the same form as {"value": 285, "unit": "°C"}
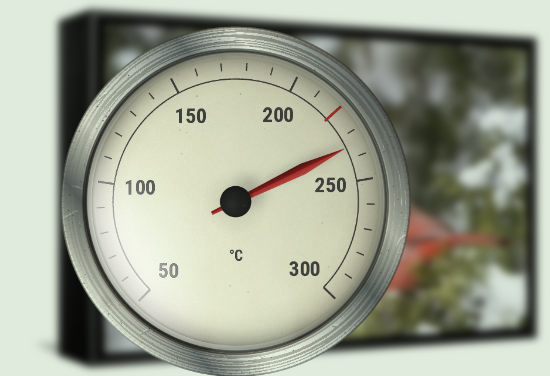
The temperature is {"value": 235, "unit": "°C"}
